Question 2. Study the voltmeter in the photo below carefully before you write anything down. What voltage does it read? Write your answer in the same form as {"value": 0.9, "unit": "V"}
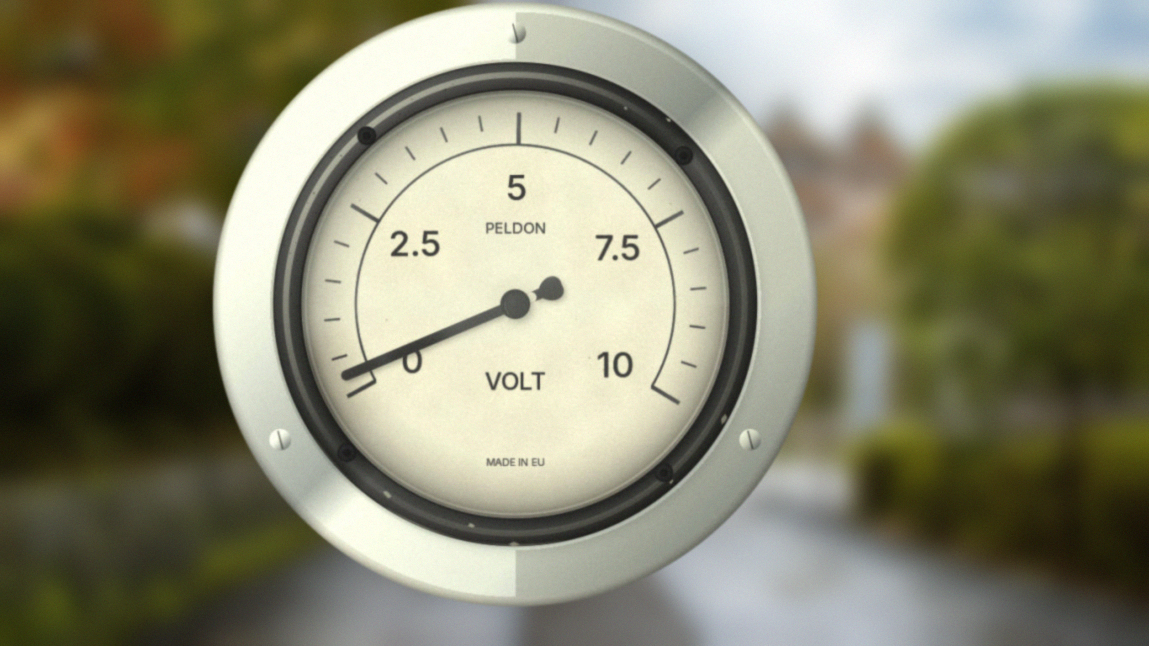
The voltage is {"value": 0.25, "unit": "V"}
